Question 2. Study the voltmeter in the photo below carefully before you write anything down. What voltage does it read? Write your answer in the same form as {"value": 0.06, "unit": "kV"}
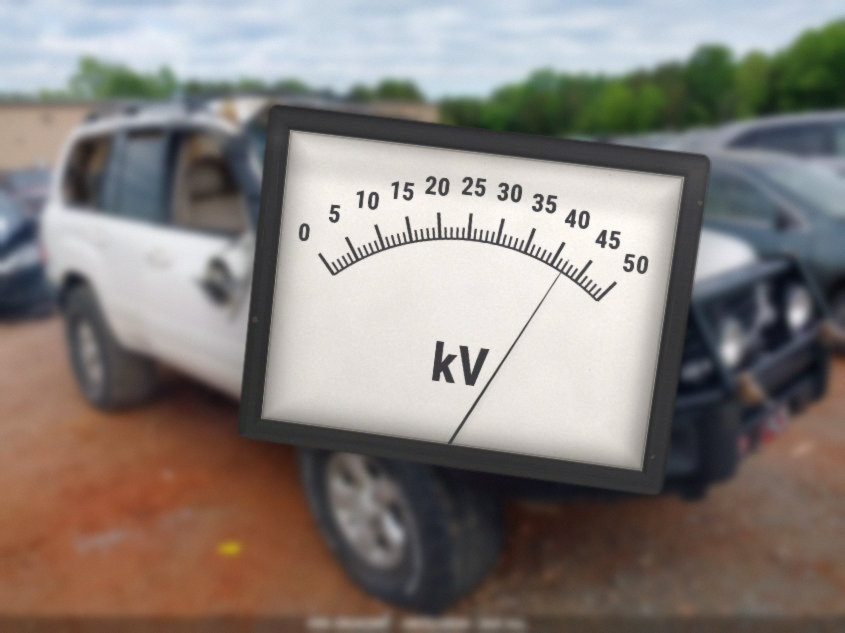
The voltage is {"value": 42, "unit": "kV"}
